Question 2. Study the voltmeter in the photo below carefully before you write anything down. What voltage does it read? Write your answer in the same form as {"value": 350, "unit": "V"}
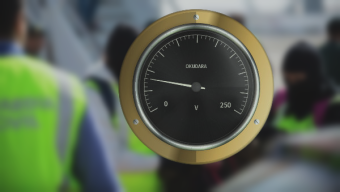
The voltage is {"value": 40, "unit": "V"}
